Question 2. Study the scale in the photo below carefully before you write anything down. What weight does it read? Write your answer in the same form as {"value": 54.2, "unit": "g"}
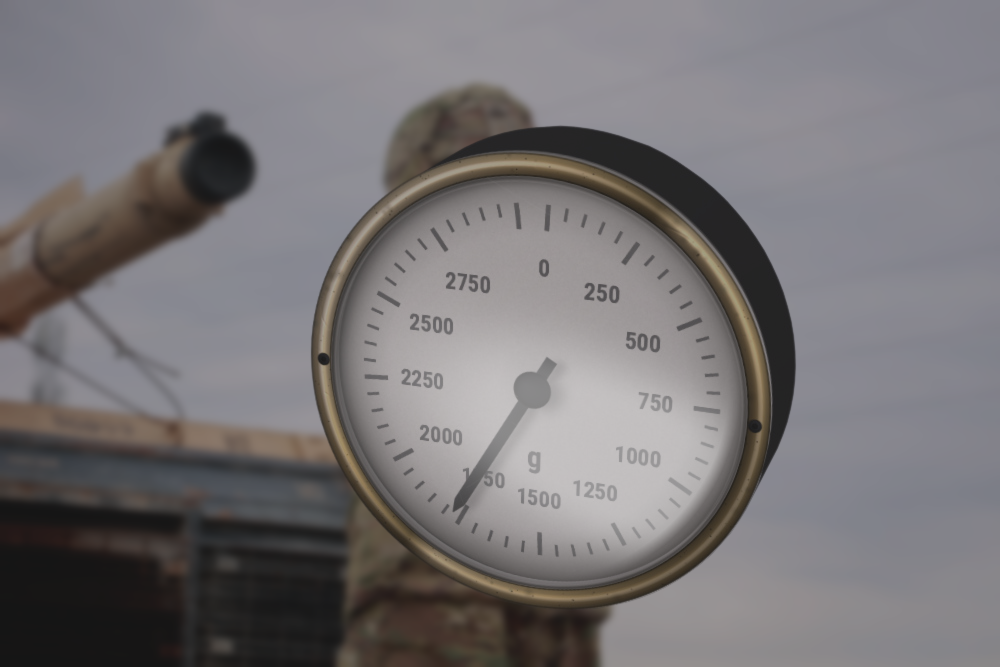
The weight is {"value": 1775, "unit": "g"}
